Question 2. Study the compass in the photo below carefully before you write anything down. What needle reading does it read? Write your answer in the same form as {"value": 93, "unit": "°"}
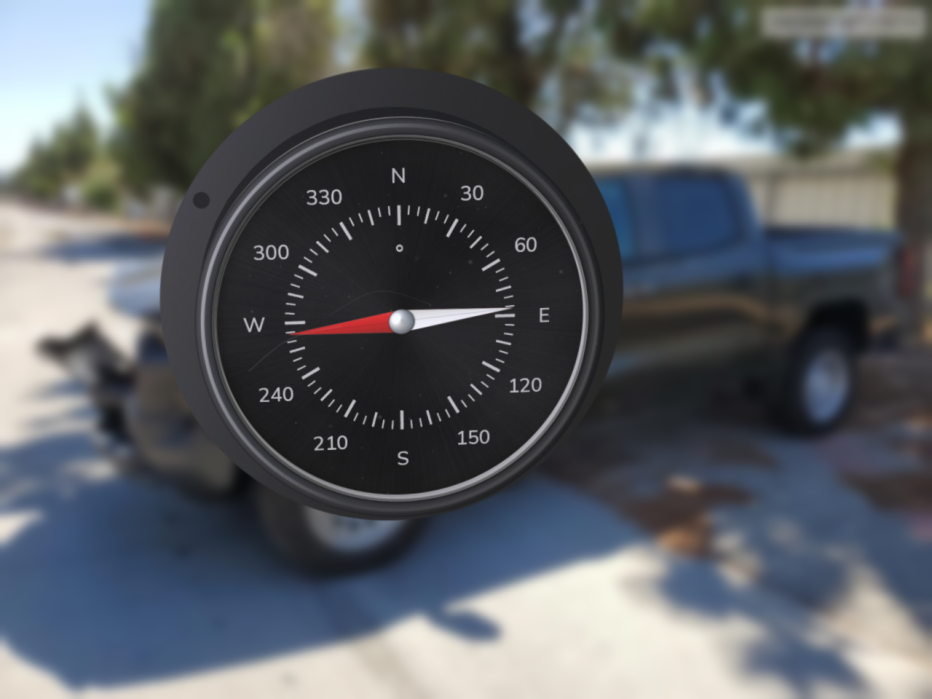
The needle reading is {"value": 265, "unit": "°"}
